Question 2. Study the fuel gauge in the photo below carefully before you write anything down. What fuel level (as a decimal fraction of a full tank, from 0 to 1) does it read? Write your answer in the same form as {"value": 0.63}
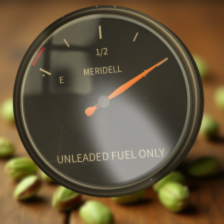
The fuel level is {"value": 1}
